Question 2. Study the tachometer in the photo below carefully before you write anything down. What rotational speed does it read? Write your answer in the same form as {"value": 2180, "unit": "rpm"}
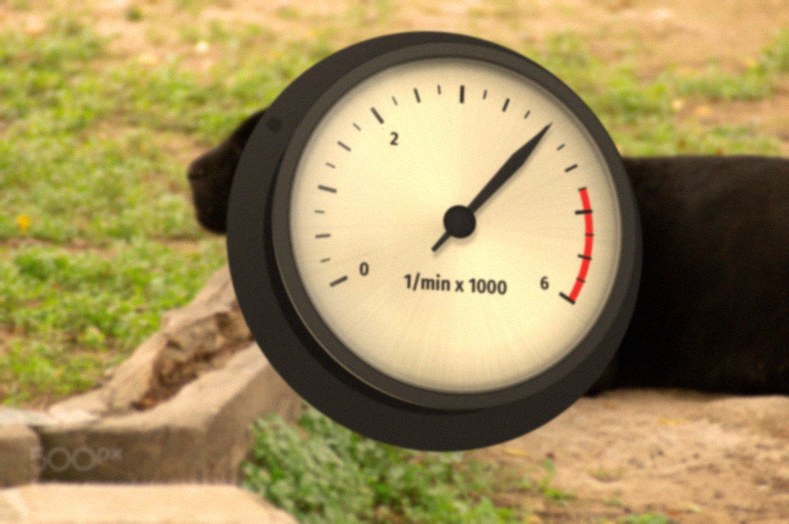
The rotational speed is {"value": 4000, "unit": "rpm"}
